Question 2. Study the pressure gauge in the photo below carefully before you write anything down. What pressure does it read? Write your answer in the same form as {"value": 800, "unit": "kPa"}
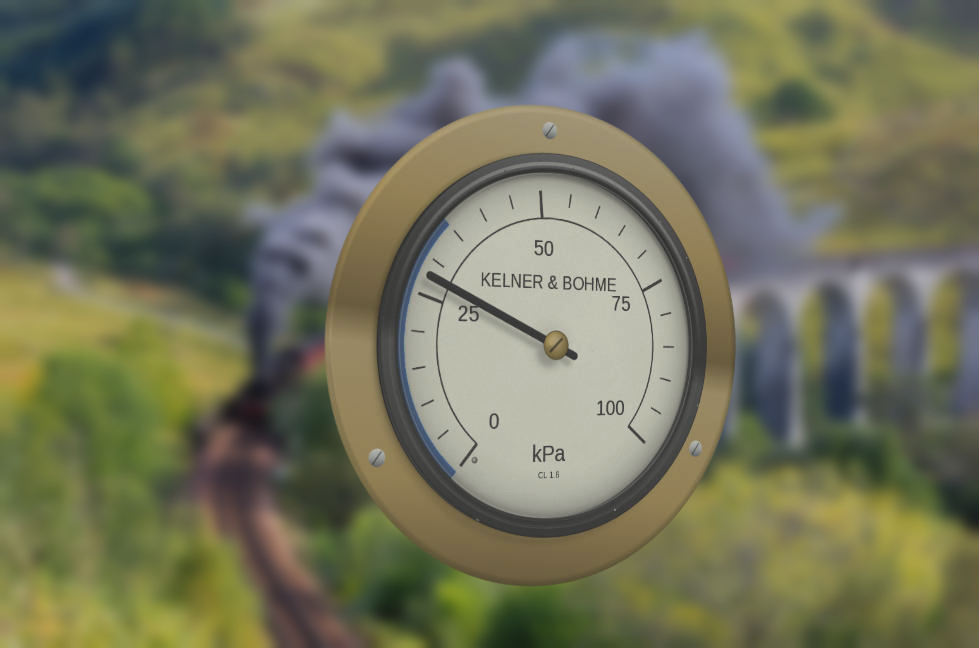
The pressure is {"value": 27.5, "unit": "kPa"}
